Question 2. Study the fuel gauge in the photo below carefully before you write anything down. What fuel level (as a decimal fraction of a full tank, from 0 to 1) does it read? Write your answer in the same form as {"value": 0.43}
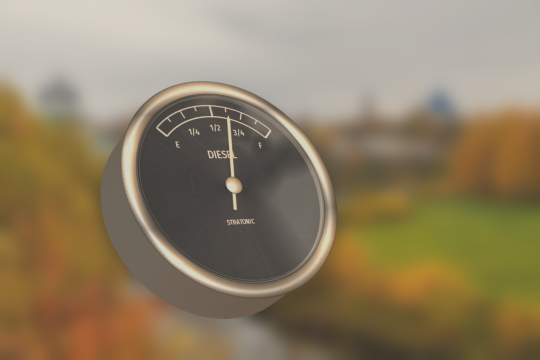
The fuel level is {"value": 0.625}
